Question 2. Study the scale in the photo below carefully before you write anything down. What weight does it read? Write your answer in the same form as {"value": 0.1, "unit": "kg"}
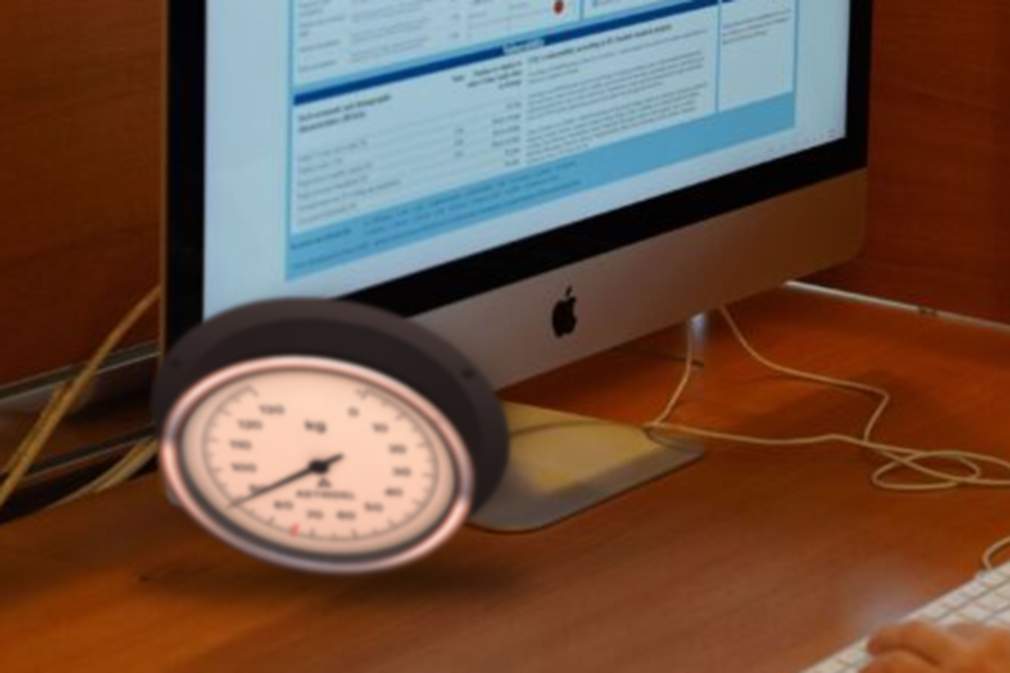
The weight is {"value": 90, "unit": "kg"}
